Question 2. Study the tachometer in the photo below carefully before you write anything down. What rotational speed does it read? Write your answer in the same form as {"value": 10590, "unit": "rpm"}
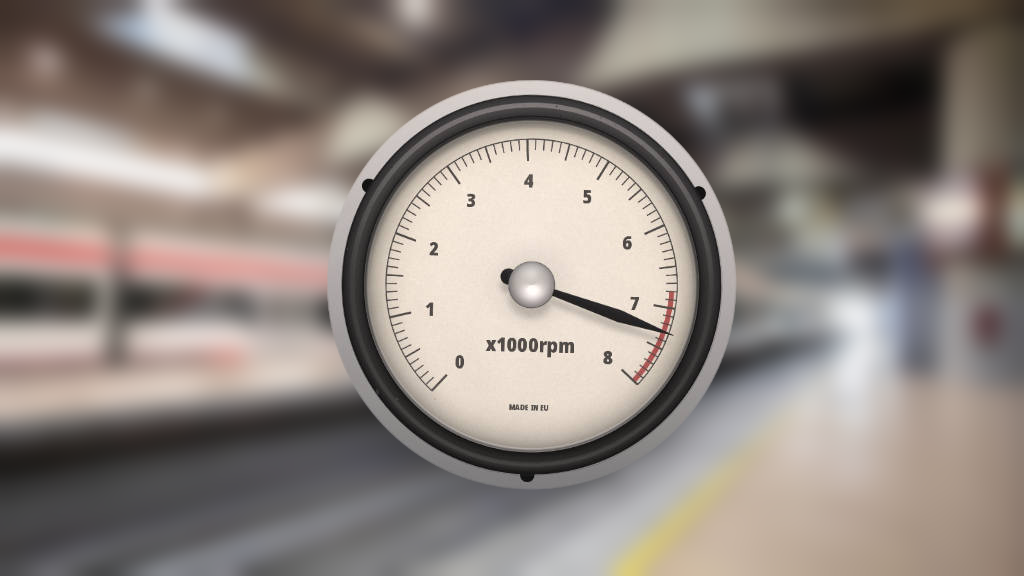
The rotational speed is {"value": 7300, "unit": "rpm"}
